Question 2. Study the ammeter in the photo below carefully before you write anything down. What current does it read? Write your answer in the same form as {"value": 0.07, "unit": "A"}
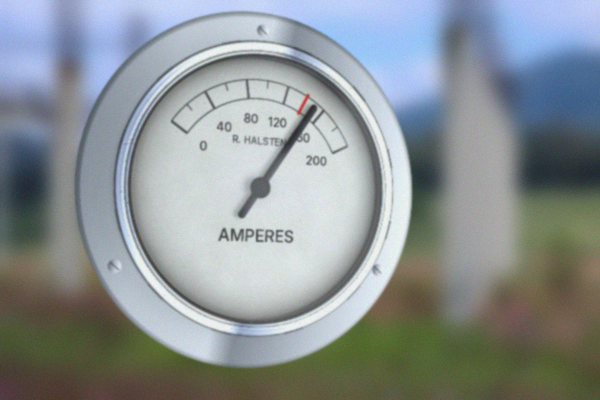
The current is {"value": 150, "unit": "A"}
